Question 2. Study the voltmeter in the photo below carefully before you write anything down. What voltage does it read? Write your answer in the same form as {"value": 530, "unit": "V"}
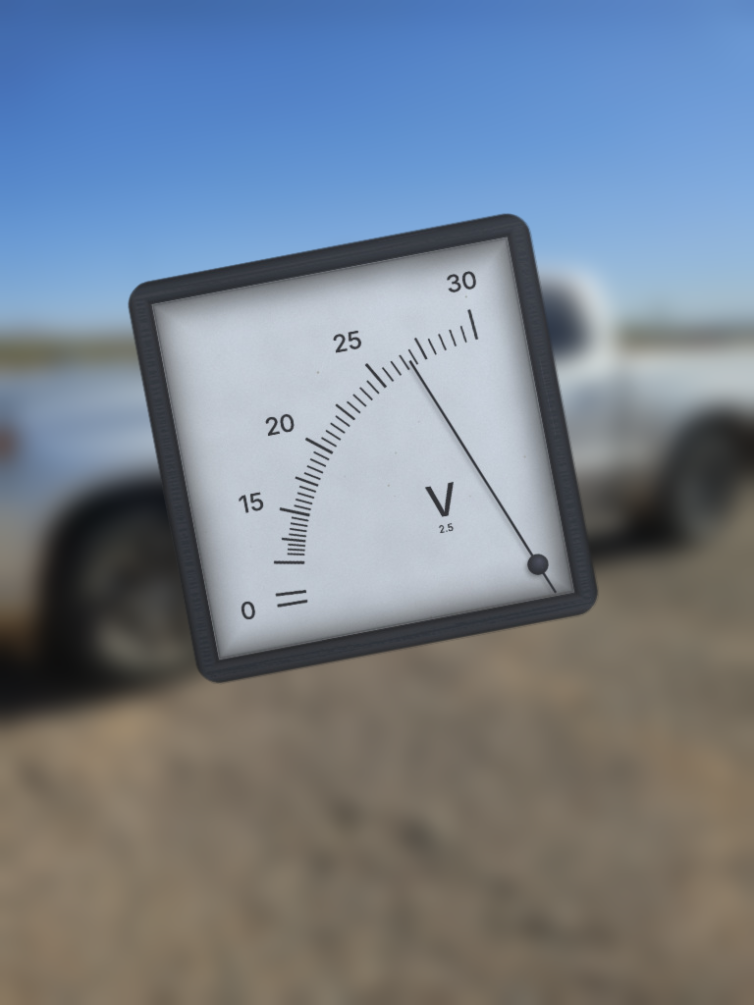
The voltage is {"value": 26.75, "unit": "V"}
